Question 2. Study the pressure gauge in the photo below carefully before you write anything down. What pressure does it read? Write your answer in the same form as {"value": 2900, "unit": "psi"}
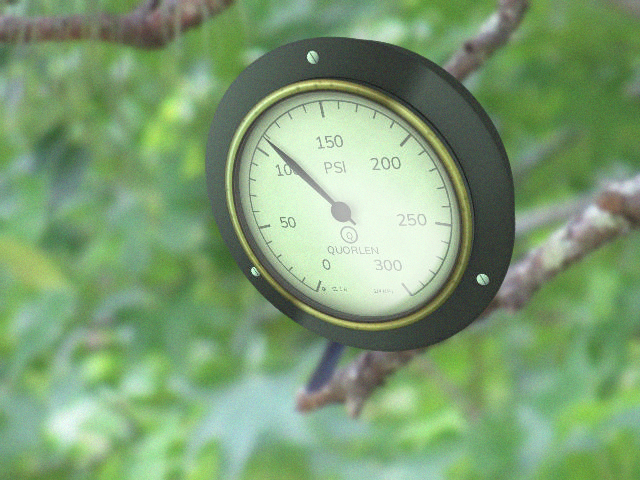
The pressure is {"value": 110, "unit": "psi"}
